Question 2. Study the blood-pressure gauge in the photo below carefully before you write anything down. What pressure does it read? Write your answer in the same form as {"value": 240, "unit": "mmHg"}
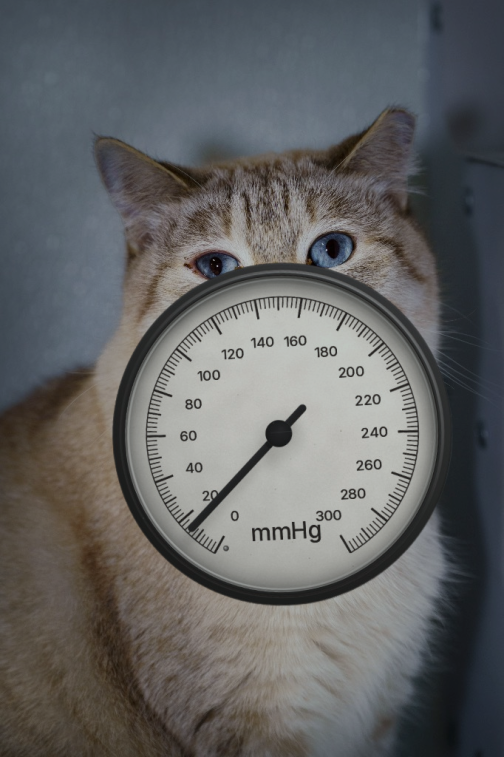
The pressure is {"value": 14, "unit": "mmHg"}
